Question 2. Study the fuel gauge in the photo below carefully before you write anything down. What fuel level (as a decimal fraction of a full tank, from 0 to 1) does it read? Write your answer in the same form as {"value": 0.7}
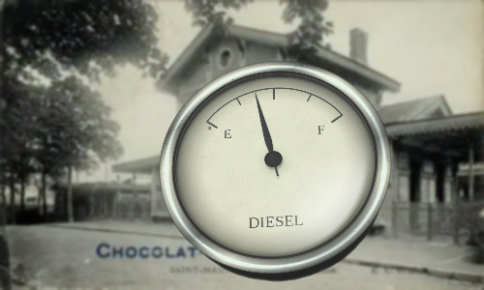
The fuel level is {"value": 0.375}
